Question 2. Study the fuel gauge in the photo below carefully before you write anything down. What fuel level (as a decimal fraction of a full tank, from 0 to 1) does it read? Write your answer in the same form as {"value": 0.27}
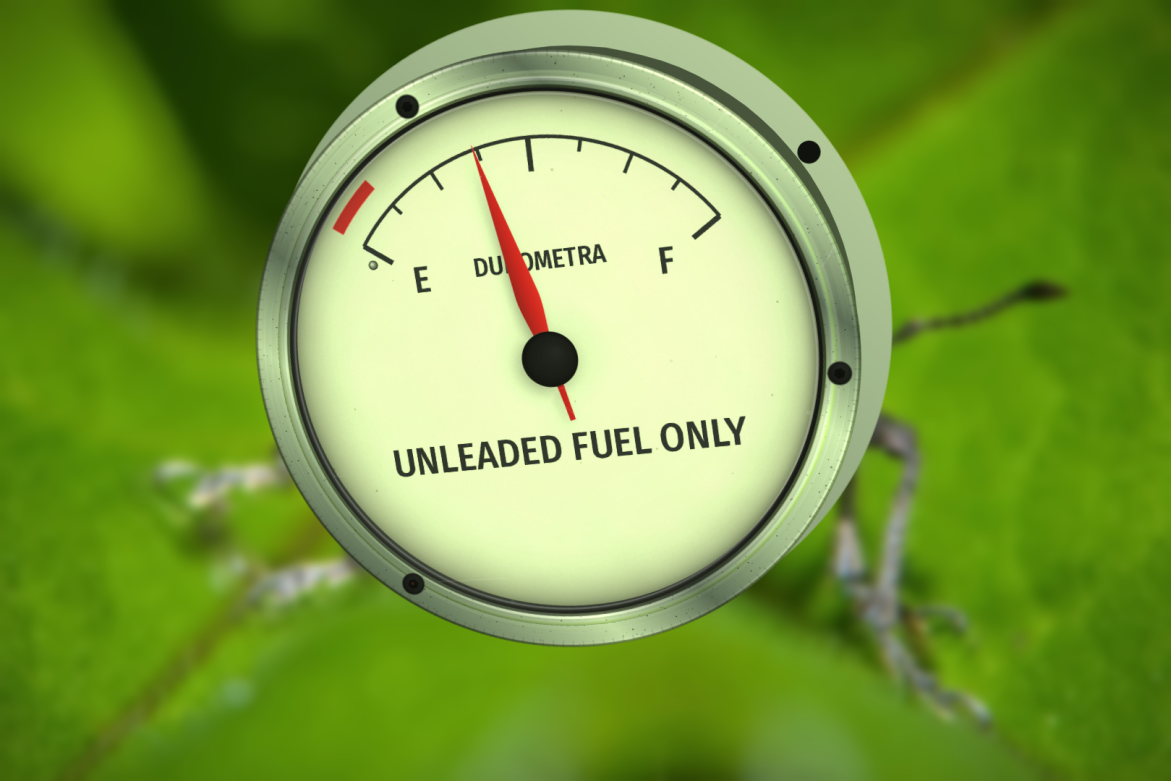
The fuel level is {"value": 0.375}
